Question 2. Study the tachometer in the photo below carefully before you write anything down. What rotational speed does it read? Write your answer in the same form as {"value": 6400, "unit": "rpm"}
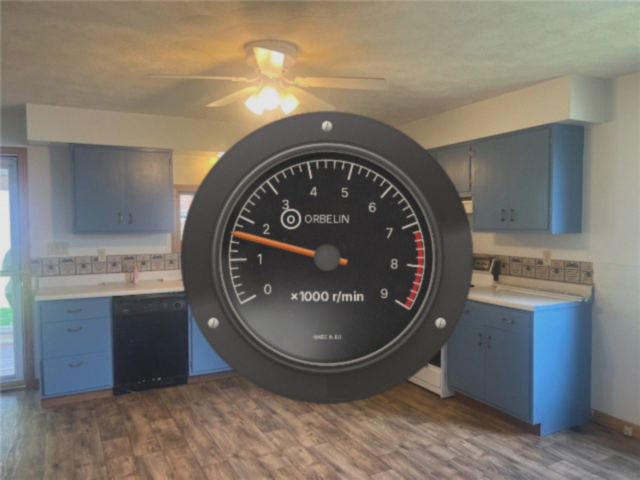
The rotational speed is {"value": 1600, "unit": "rpm"}
